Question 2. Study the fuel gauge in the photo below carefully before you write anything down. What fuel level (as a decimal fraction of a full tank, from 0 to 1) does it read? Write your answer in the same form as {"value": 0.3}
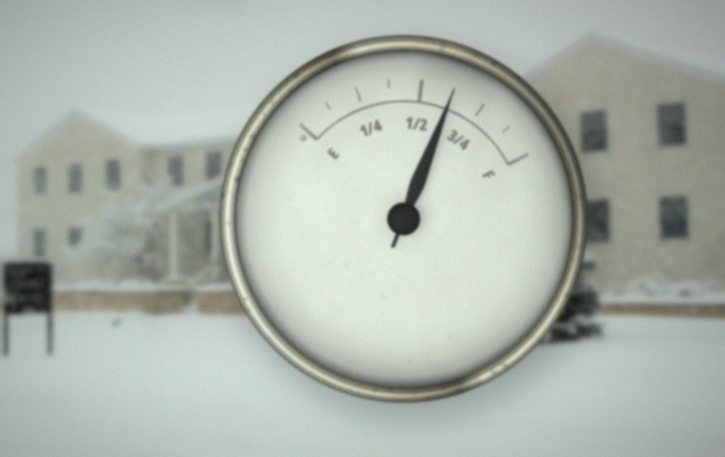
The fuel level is {"value": 0.625}
